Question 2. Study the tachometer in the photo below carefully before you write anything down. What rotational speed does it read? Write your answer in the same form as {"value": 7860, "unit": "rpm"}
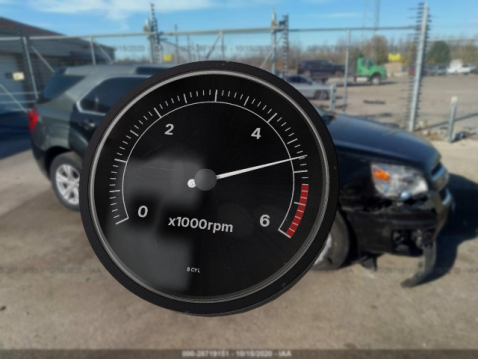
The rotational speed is {"value": 4800, "unit": "rpm"}
